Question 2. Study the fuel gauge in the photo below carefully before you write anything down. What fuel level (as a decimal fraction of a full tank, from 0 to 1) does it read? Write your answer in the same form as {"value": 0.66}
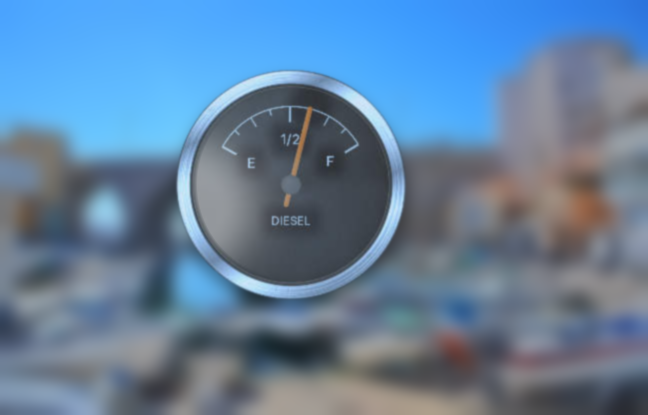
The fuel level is {"value": 0.625}
